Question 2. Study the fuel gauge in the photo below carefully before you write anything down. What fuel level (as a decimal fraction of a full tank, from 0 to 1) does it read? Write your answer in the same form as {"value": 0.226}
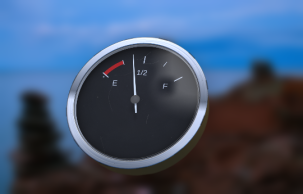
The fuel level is {"value": 0.375}
